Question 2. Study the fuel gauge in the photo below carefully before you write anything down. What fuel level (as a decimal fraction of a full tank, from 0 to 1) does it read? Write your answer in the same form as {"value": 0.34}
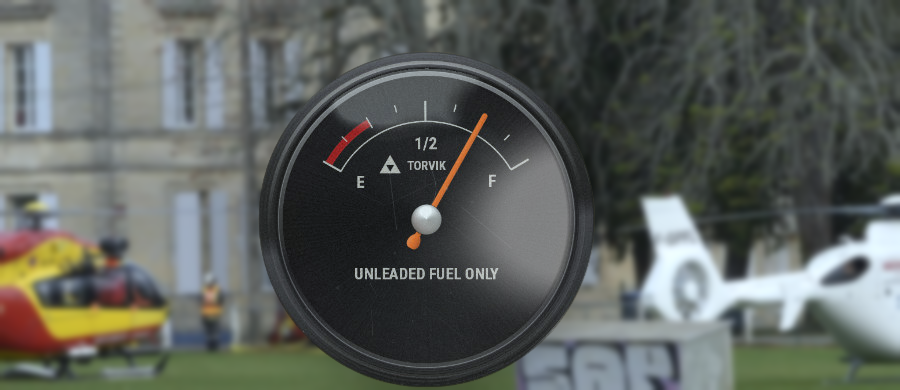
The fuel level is {"value": 0.75}
